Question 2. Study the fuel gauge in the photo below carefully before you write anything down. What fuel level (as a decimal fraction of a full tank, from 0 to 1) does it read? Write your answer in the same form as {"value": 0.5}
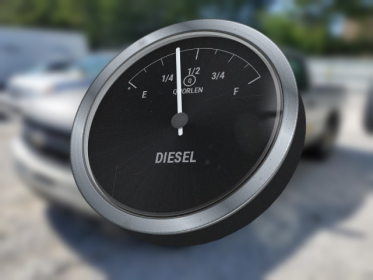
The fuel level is {"value": 0.375}
